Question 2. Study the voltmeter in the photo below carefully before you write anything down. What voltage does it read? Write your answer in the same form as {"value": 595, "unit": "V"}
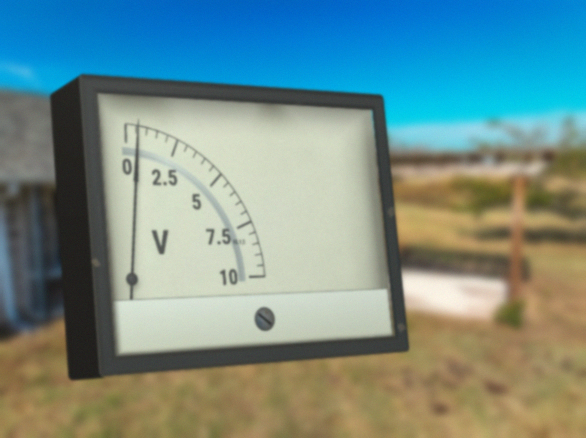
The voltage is {"value": 0.5, "unit": "V"}
